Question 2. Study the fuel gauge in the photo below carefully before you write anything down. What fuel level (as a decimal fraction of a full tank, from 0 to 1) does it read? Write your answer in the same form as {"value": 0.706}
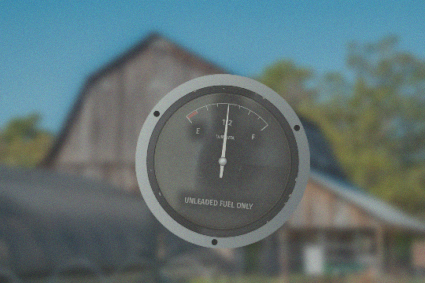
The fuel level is {"value": 0.5}
